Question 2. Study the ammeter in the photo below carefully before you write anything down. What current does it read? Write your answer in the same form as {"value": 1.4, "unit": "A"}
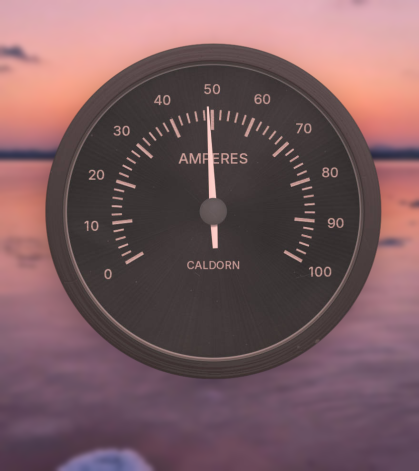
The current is {"value": 49, "unit": "A"}
